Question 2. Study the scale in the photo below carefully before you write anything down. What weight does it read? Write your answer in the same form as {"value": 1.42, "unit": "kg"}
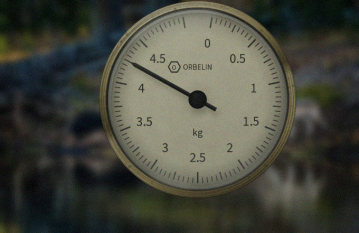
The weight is {"value": 4.25, "unit": "kg"}
